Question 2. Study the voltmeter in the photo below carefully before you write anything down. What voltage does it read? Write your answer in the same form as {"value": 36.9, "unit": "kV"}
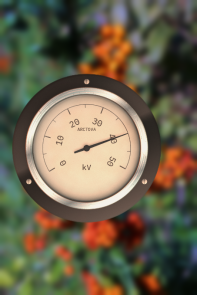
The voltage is {"value": 40, "unit": "kV"}
